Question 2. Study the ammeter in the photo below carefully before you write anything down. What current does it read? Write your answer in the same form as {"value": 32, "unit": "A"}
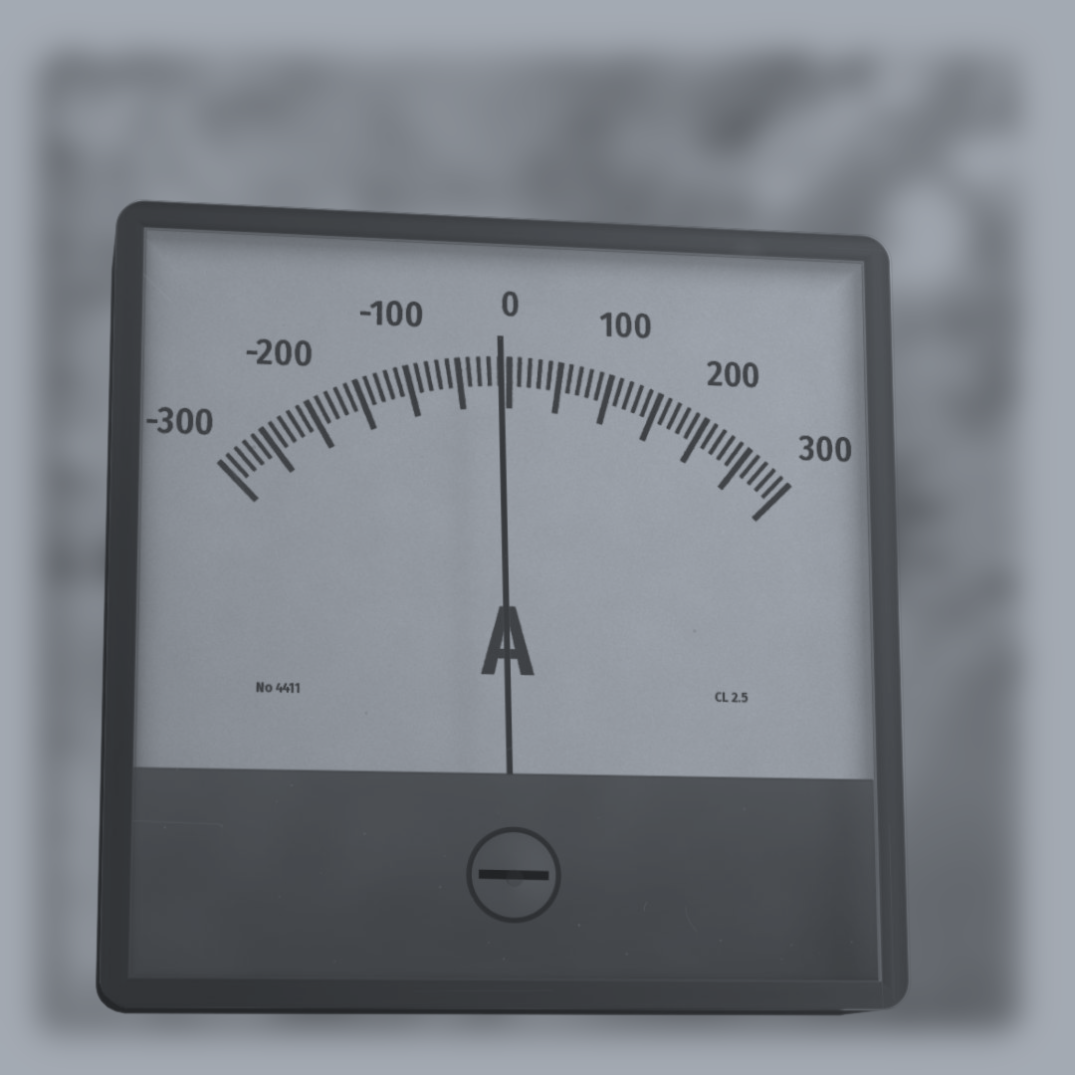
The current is {"value": -10, "unit": "A"}
